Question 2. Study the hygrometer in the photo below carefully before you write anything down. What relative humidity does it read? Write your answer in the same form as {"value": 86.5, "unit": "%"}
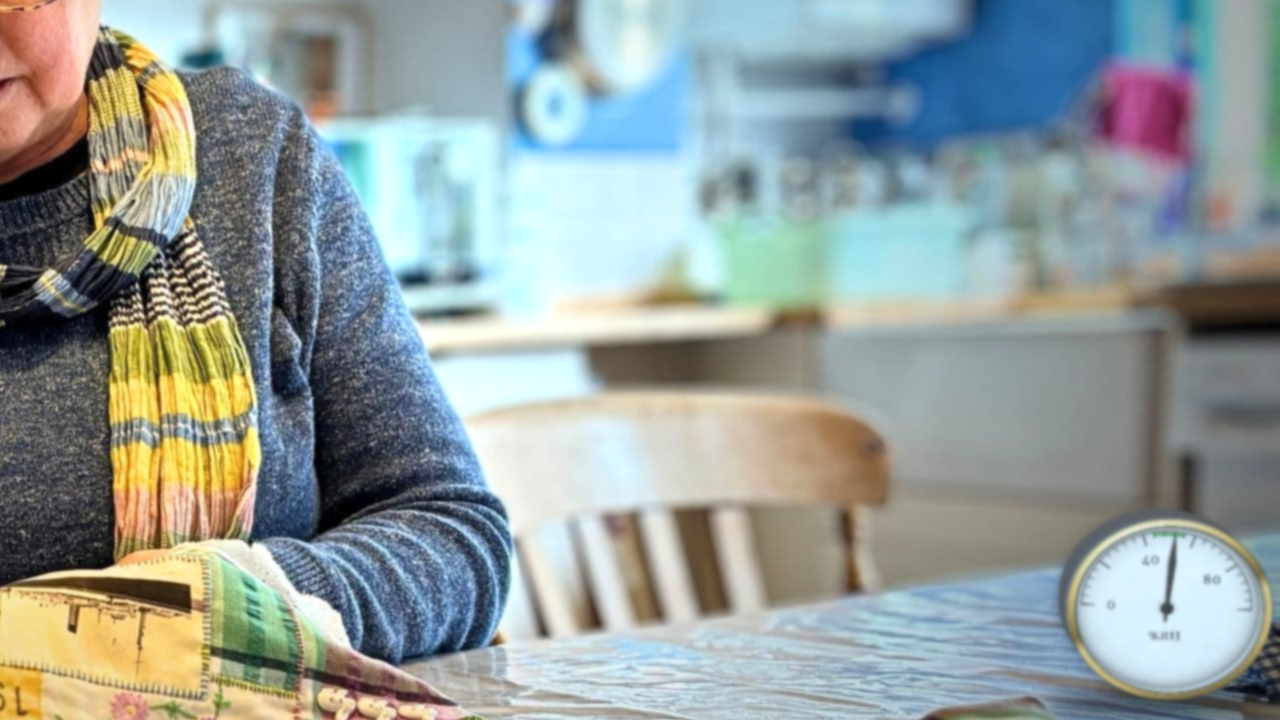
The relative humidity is {"value": 52, "unit": "%"}
